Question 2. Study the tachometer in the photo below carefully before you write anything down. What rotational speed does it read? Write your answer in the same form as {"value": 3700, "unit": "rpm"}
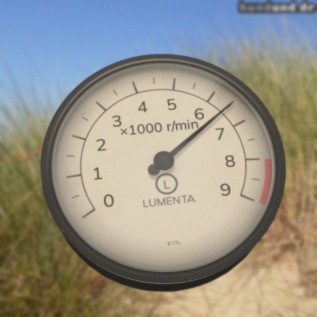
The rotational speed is {"value": 6500, "unit": "rpm"}
